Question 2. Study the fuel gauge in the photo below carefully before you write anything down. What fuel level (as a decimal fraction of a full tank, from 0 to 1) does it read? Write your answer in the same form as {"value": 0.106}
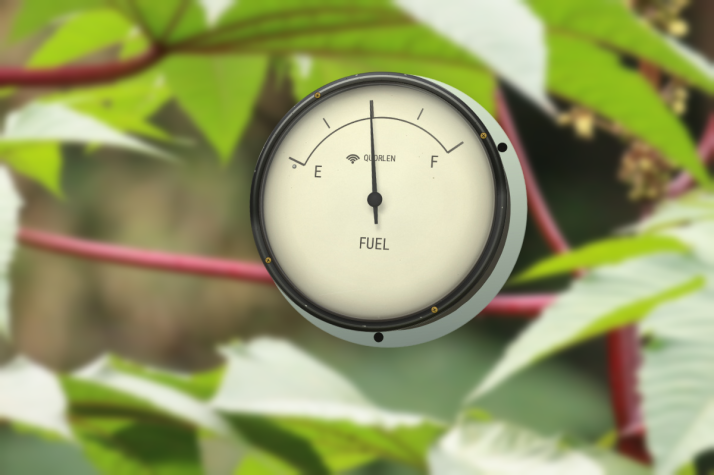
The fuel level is {"value": 0.5}
